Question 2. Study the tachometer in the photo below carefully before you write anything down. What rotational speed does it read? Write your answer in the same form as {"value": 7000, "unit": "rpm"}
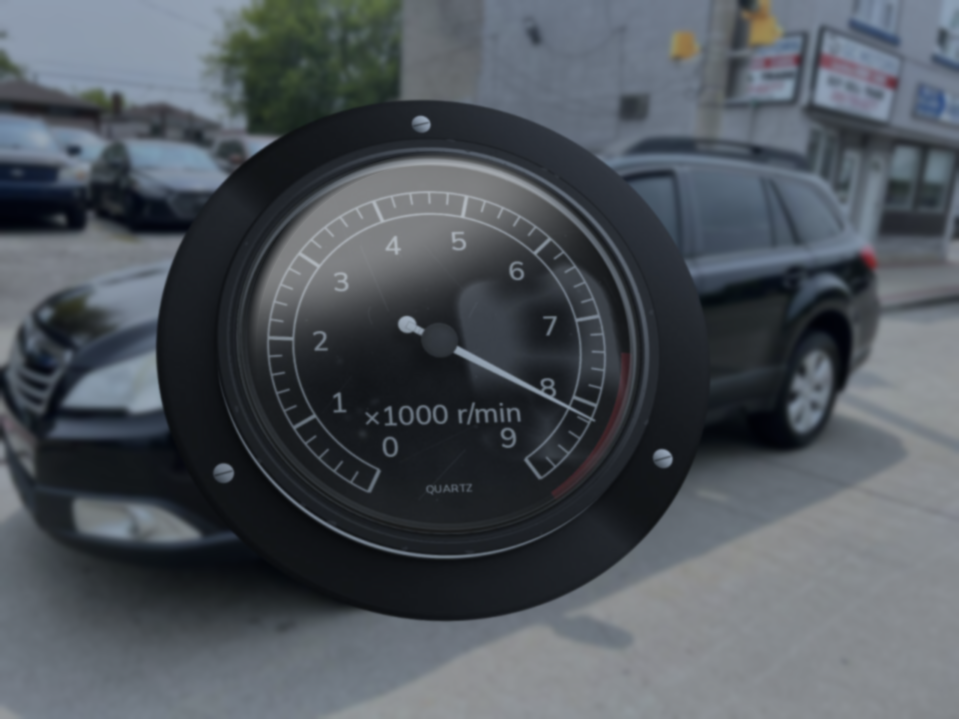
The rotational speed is {"value": 8200, "unit": "rpm"}
